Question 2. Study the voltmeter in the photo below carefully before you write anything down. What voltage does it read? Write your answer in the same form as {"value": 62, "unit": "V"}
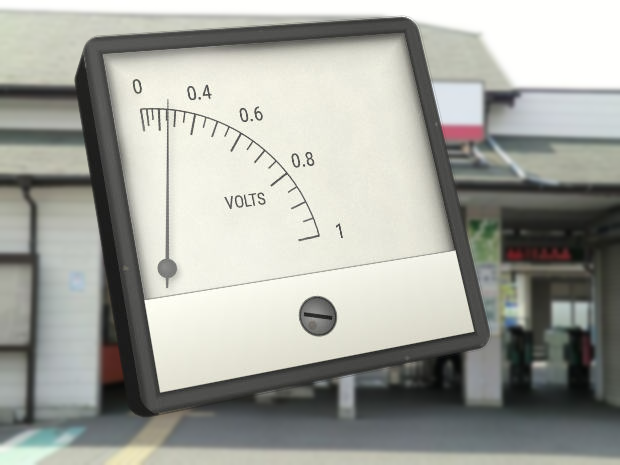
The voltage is {"value": 0.25, "unit": "V"}
